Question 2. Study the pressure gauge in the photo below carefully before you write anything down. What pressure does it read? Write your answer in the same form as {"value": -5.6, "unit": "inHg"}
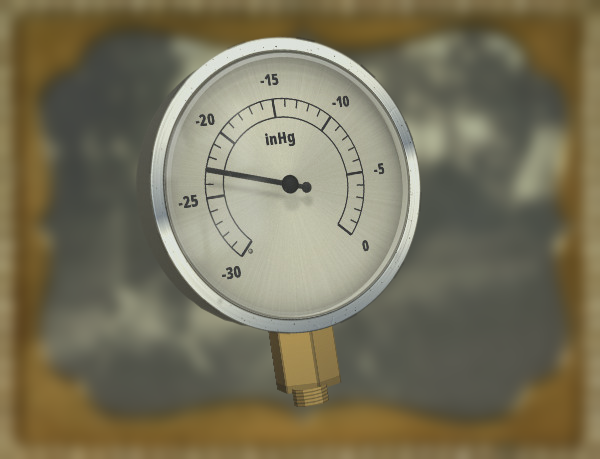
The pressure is {"value": -23, "unit": "inHg"}
